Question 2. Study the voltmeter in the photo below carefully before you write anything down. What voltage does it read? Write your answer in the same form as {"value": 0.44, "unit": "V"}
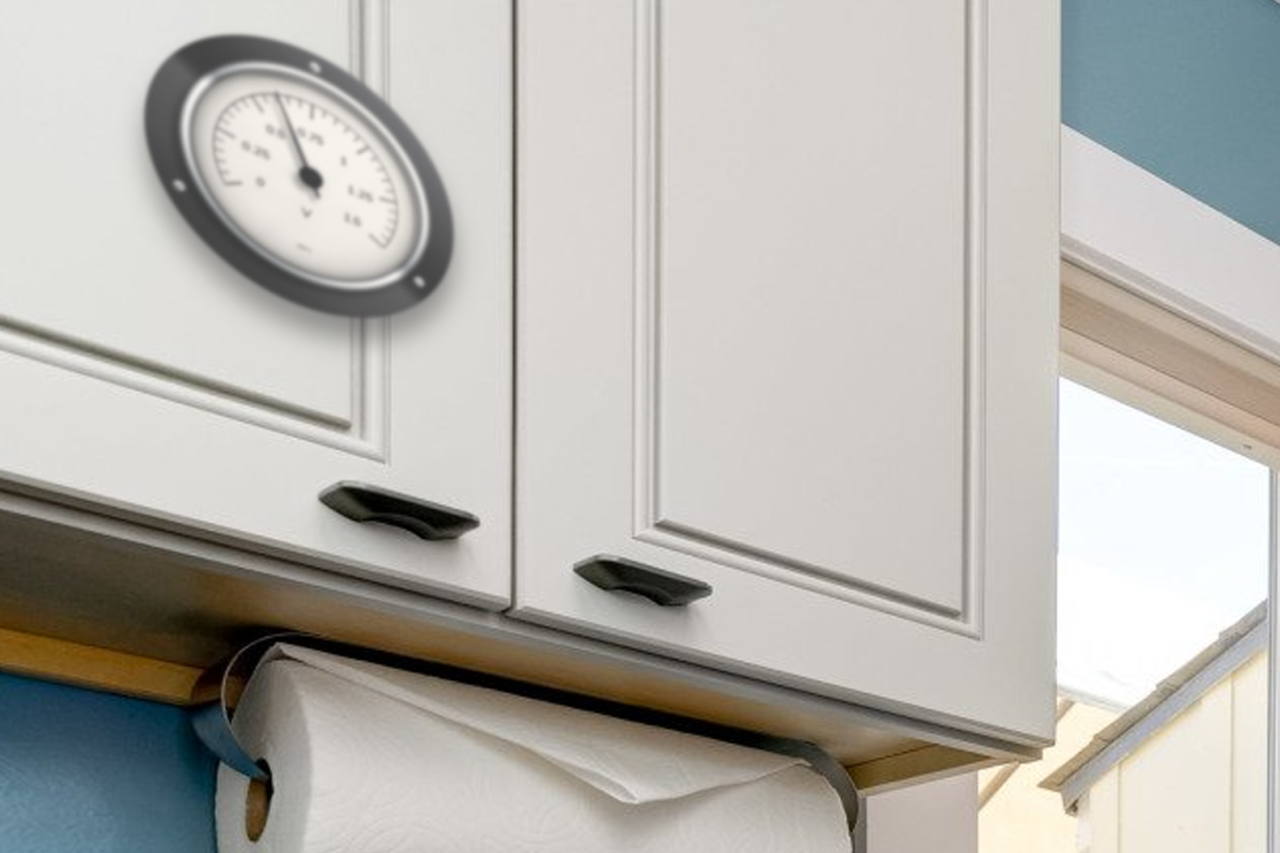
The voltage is {"value": 0.6, "unit": "V"}
